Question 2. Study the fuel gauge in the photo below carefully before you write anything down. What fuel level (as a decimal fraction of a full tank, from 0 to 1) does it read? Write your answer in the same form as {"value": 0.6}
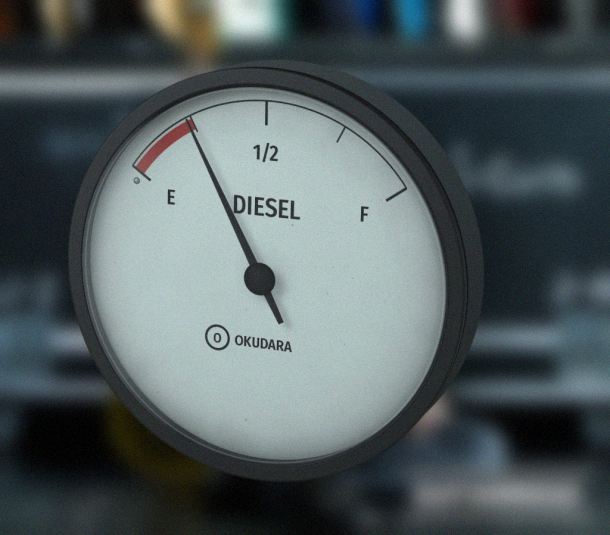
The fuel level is {"value": 0.25}
